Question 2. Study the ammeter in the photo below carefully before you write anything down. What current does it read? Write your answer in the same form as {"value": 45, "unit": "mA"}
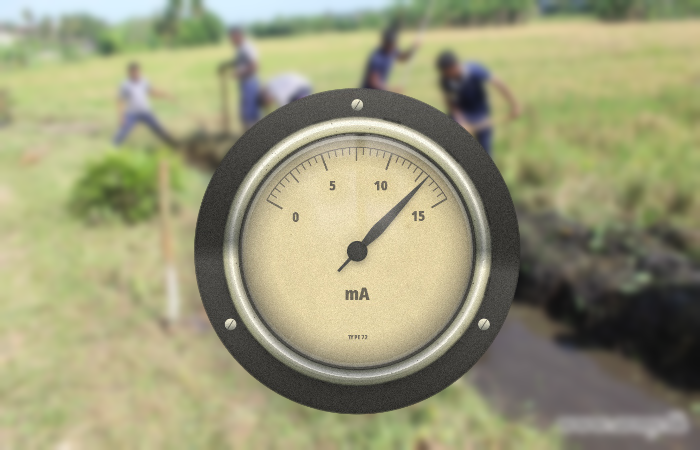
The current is {"value": 13, "unit": "mA"}
